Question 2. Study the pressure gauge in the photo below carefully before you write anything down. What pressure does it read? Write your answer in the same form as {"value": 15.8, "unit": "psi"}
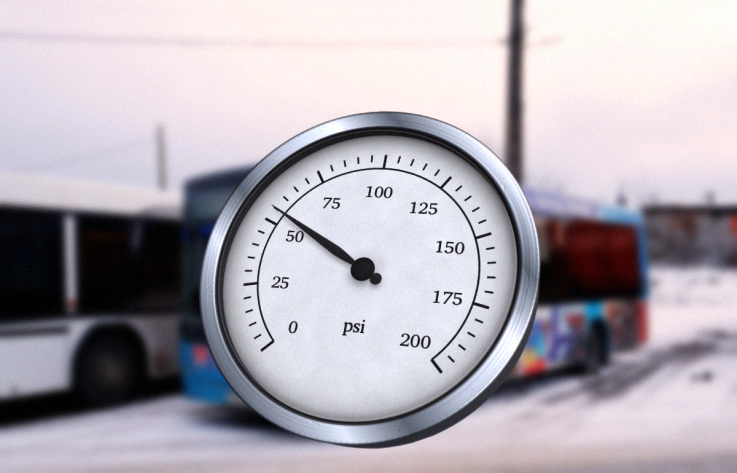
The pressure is {"value": 55, "unit": "psi"}
